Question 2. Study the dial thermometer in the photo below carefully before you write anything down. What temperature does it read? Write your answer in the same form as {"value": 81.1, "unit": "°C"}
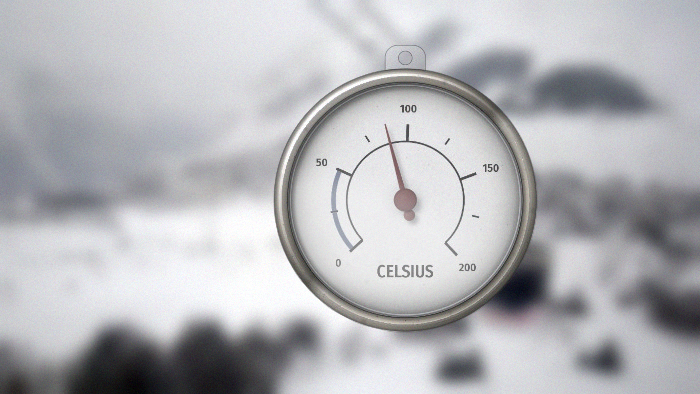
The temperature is {"value": 87.5, "unit": "°C"}
